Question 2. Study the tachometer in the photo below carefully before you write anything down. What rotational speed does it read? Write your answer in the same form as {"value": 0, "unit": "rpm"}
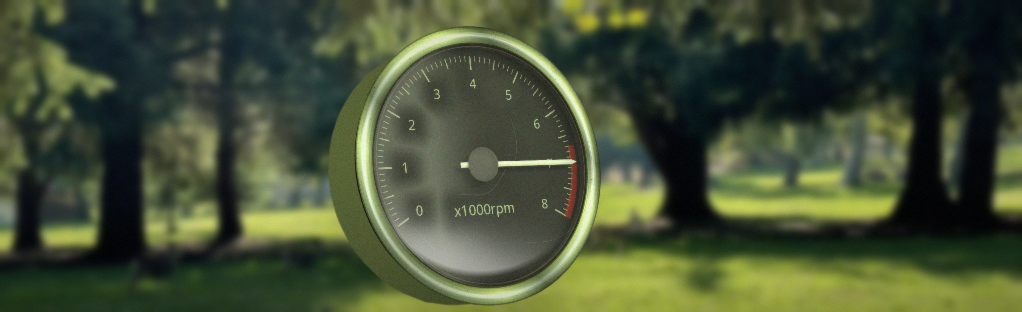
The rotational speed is {"value": 7000, "unit": "rpm"}
